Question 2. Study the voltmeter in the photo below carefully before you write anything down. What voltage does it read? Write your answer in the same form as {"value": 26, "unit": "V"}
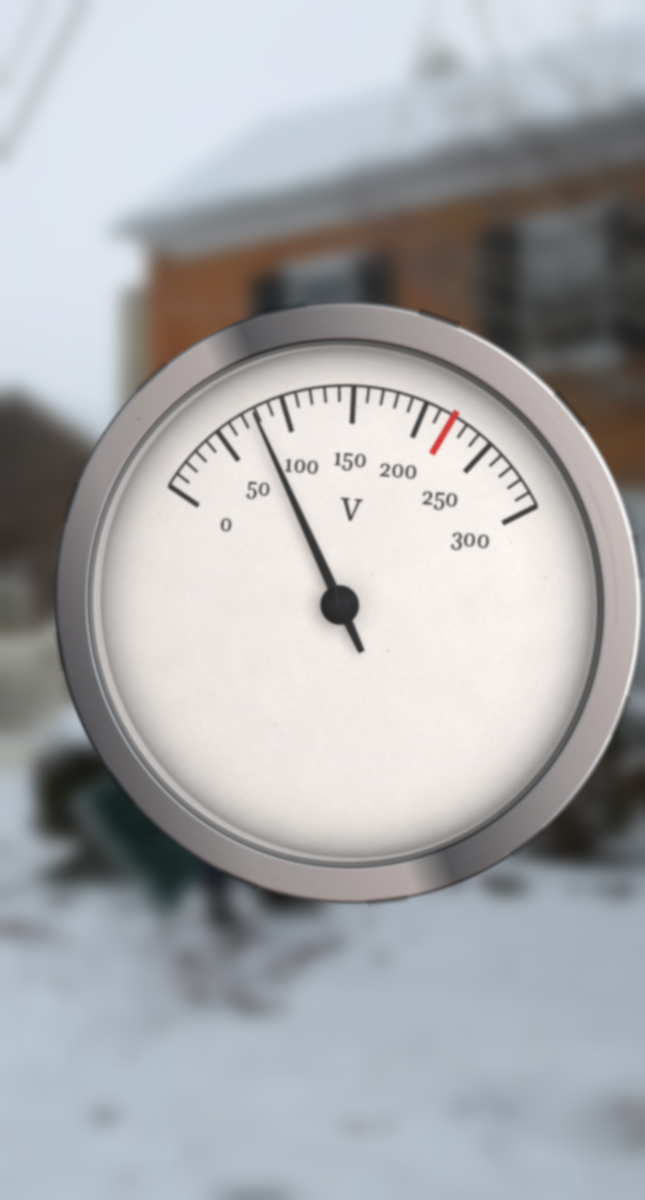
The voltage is {"value": 80, "unit": "V"}
